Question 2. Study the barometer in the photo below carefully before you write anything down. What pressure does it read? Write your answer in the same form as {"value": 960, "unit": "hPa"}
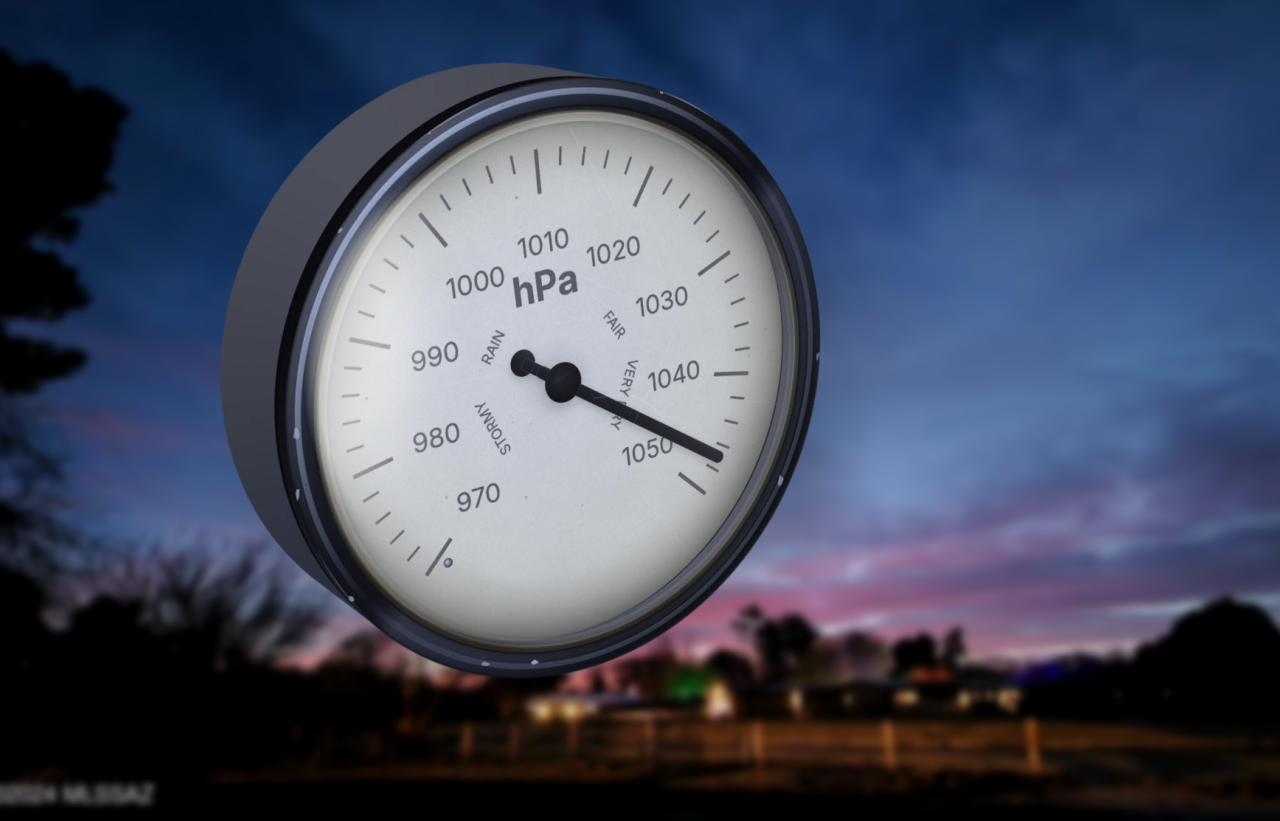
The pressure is {"value": 1047, "unit": "hPa"}
